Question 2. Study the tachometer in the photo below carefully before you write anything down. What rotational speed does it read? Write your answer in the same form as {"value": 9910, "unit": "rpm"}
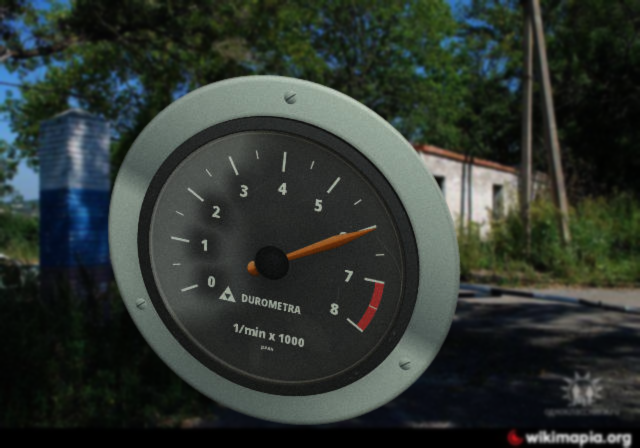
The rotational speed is {"value": 6000, "unit": "rpm"}
